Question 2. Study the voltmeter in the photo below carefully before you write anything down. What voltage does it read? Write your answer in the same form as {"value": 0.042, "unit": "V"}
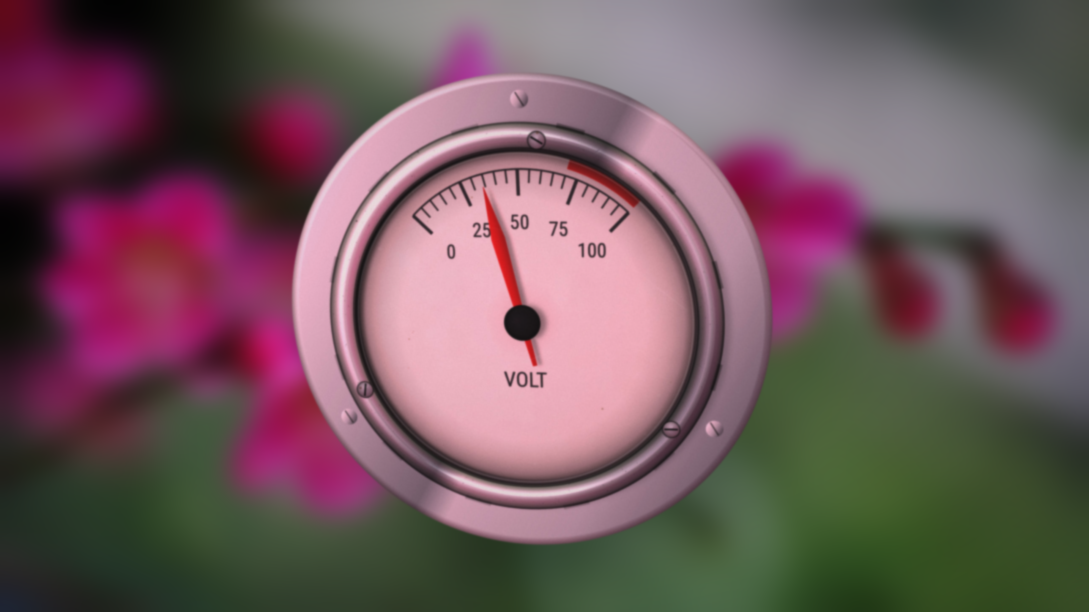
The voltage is {"value": 35, "unit": "V"}
